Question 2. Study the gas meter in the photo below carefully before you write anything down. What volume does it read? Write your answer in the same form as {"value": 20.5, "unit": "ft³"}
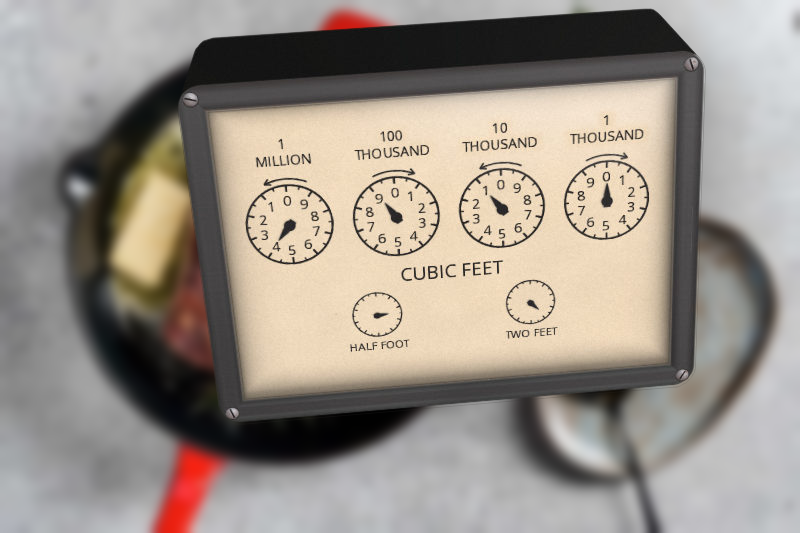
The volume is {"value": 391000, "unit": "ft³"}
